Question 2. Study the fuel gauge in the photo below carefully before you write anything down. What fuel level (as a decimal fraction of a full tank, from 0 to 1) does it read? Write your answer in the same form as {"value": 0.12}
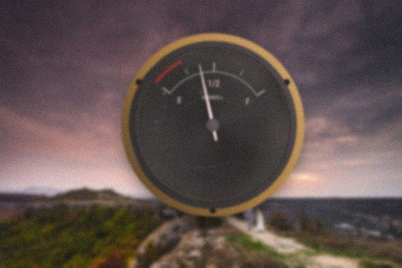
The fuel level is {"value": 0.375}
